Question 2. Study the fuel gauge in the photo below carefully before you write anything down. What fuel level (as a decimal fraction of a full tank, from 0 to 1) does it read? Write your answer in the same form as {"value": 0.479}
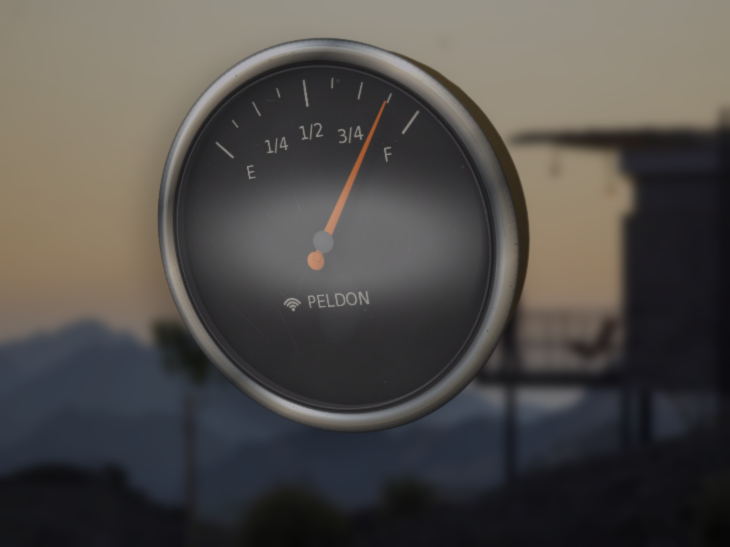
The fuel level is {"value": 0.875}
